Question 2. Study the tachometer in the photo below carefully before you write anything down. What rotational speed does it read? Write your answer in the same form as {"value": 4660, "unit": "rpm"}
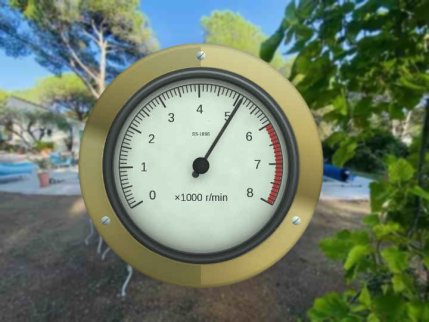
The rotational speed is {"value": 5100, "unit": "rpm"}
